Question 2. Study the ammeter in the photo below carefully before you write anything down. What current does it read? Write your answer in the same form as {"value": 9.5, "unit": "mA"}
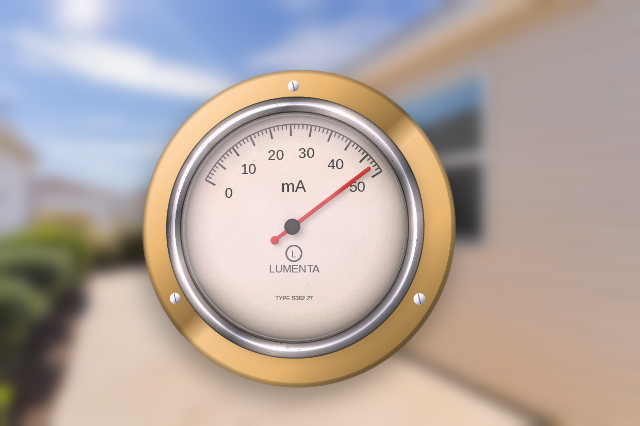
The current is {"value": 48, "unit": "mA"}
